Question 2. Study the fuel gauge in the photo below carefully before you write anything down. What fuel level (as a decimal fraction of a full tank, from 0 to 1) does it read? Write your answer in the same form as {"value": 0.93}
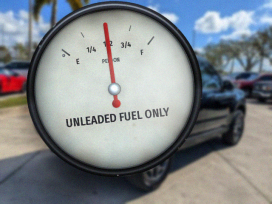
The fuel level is {"value": 0.5}
